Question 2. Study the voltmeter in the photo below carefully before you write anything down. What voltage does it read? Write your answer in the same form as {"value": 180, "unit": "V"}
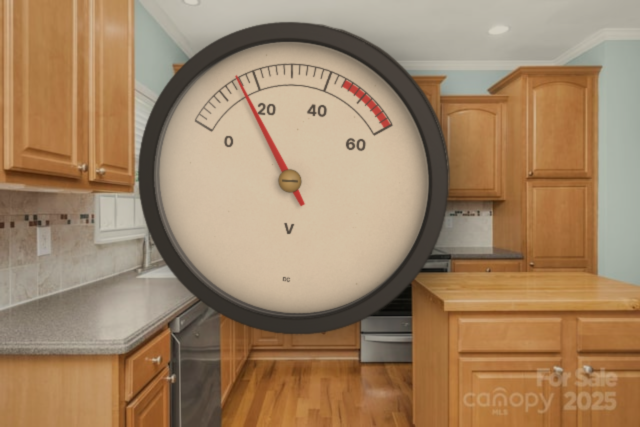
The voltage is {"value": 16, "unit": "V"}
